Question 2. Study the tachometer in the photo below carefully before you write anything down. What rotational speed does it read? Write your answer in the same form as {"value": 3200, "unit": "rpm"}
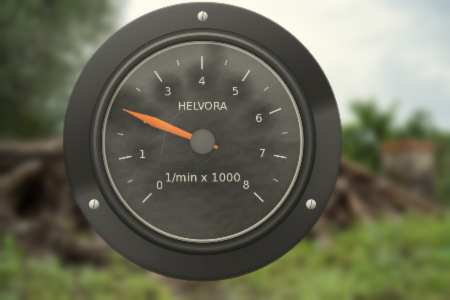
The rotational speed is {"value": 2000, "unit": "rpm"}
